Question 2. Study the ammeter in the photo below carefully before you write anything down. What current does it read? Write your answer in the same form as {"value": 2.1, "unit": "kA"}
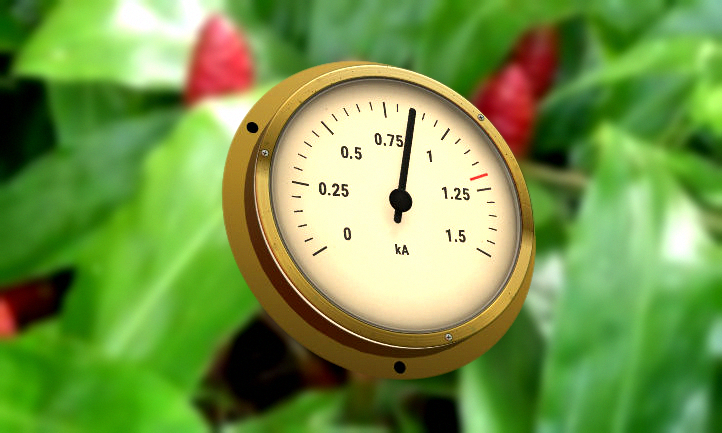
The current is {"value": 0.85, "unit": "kA"}
